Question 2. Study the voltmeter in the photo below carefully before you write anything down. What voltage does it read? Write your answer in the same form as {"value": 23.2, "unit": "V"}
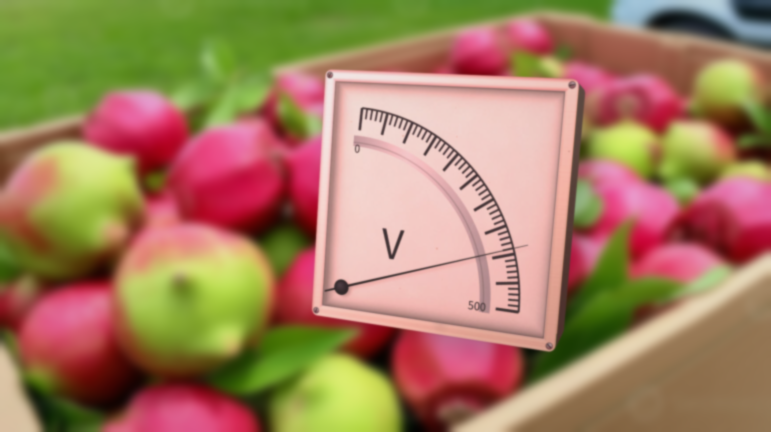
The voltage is {"value": 390, "unit": "V"}
